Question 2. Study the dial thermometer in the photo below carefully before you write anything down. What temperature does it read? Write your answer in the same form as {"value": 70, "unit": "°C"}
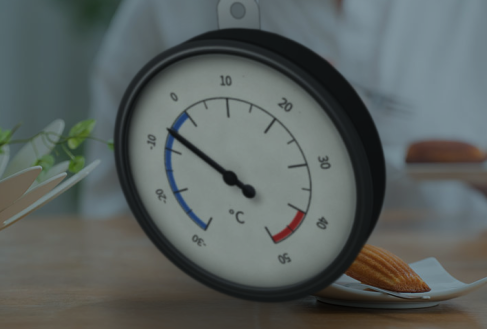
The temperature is {"value": -5, "unit": "°C"}
